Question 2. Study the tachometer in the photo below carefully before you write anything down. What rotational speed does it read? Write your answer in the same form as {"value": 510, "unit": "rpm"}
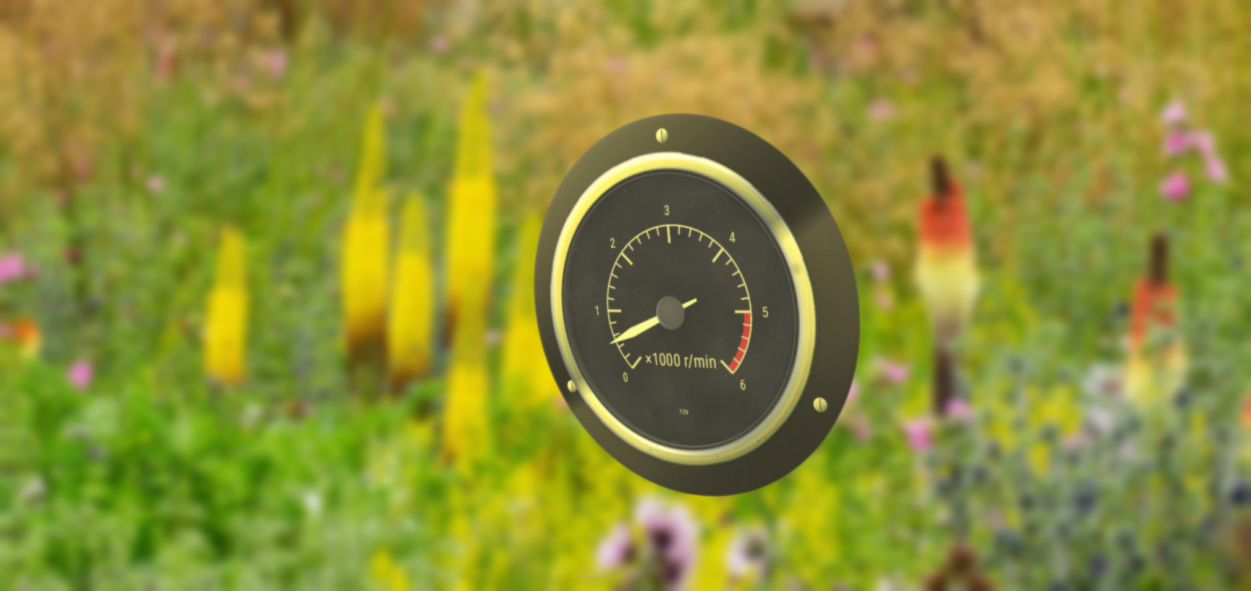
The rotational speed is {"value": 500, "unit": "rpm"}
